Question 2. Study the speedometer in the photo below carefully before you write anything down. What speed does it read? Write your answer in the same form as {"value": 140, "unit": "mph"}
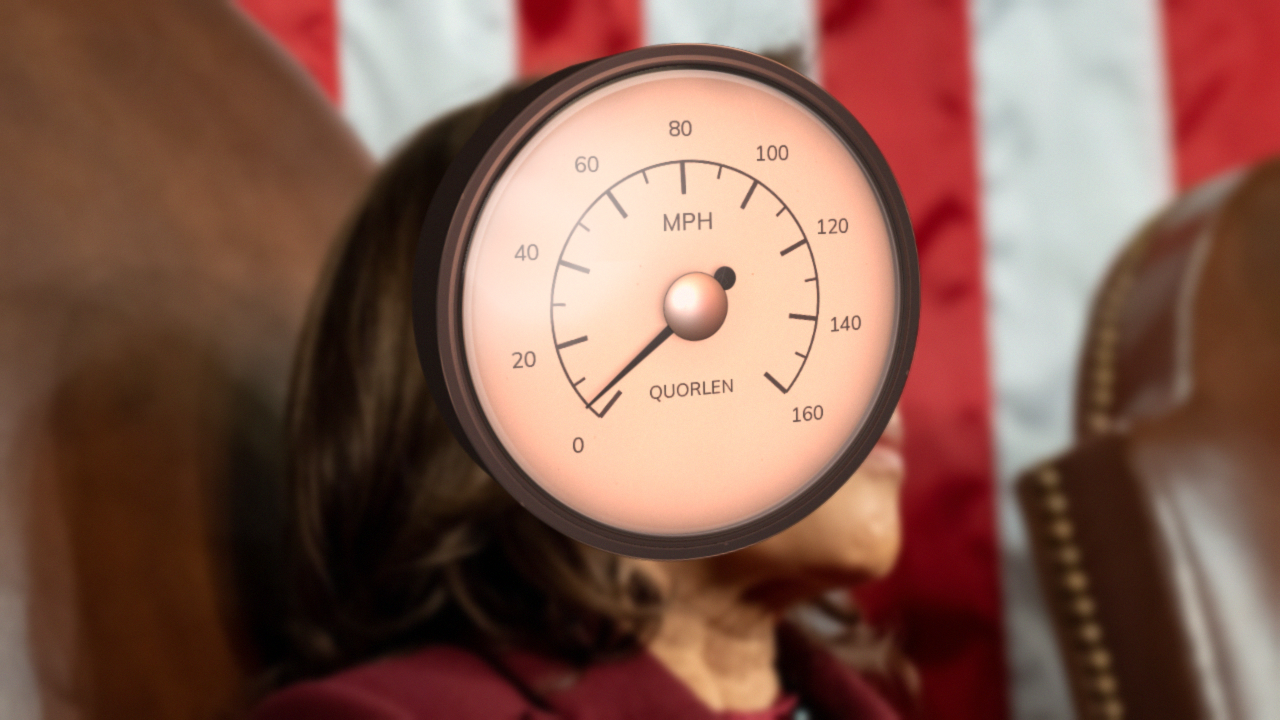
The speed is {"value": 5, "unit": "mph"}
